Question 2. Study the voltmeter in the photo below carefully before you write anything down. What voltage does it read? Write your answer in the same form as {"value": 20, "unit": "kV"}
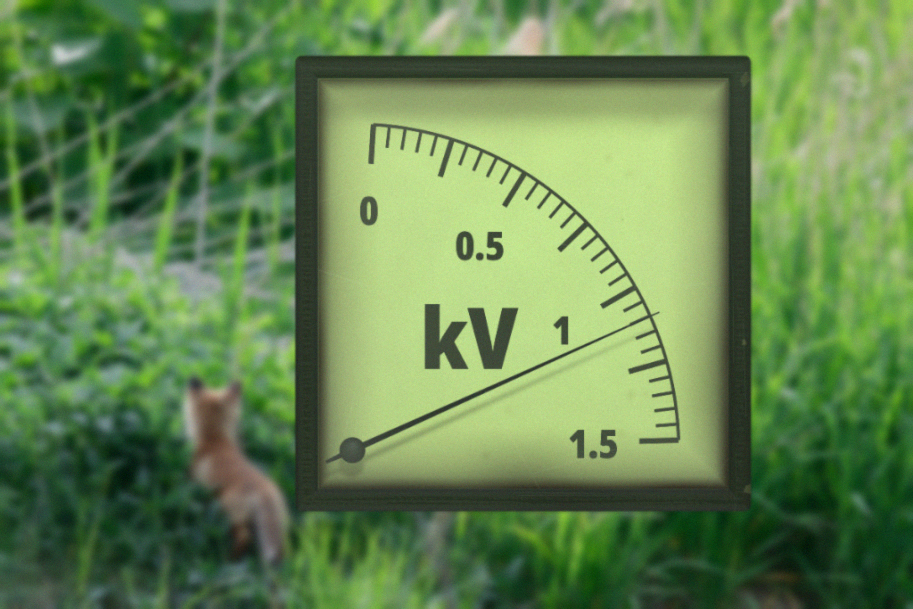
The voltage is {"value": 1.1, "unit": "kV"}
